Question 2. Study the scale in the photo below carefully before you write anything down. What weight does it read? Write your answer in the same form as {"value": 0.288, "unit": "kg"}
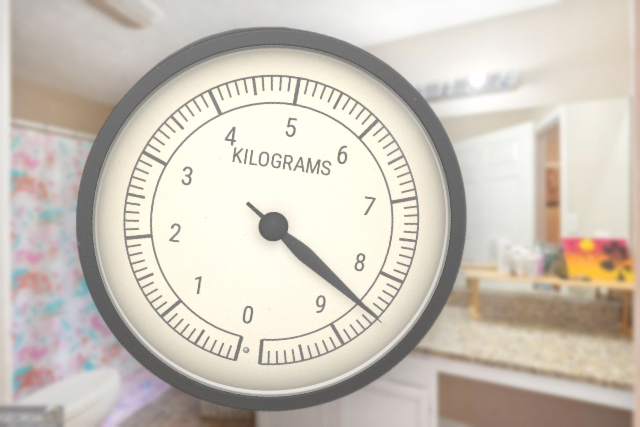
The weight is {"value": 8.5, "unit": "kg"}
